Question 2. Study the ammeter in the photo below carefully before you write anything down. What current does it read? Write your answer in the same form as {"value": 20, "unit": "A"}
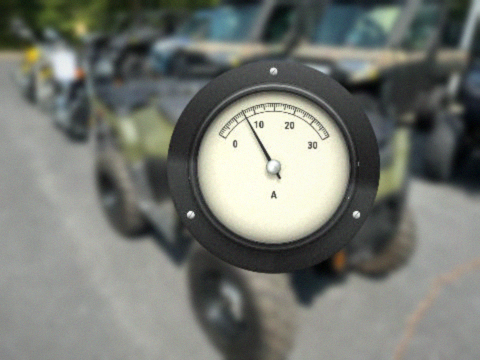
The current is {"value": 7.5, "unit": "A"}
